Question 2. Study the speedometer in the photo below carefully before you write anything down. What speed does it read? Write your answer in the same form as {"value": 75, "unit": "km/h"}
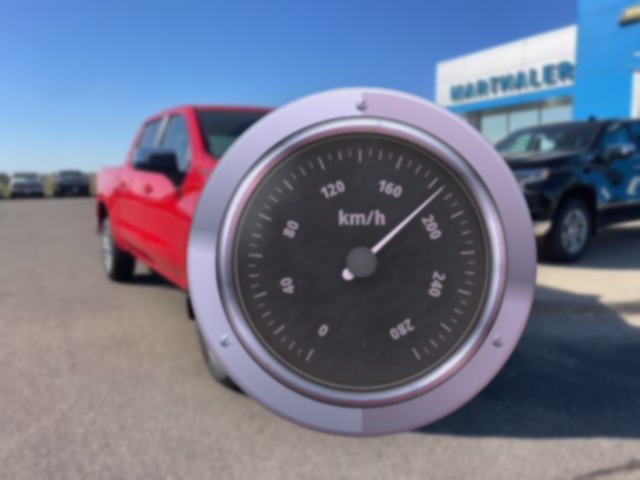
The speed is {"value": 185, "unit": "km/h"}
